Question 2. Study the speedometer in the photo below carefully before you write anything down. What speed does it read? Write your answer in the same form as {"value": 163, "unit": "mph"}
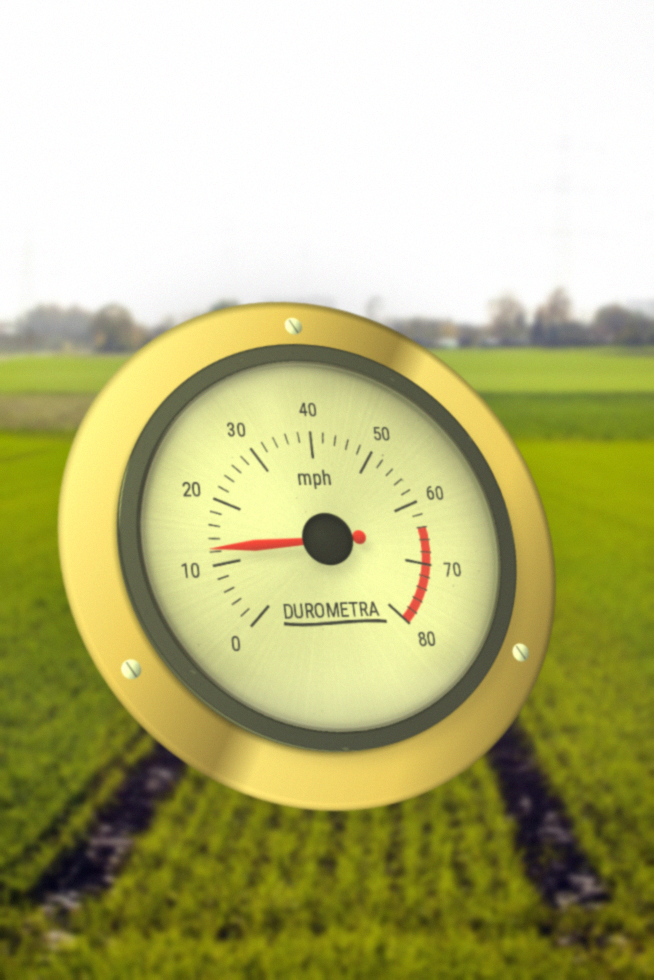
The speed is {"value": 12, "unit": "mph"}
